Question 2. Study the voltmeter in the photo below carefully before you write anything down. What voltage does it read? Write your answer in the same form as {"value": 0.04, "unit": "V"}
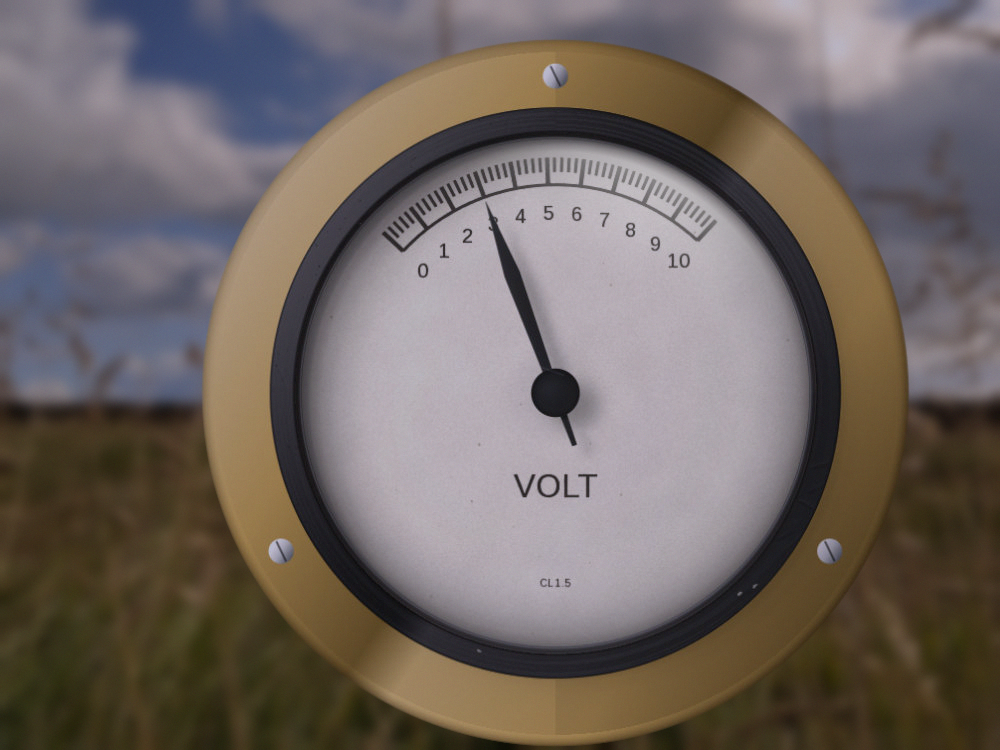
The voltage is {"value": 3, "unit": "V"}
